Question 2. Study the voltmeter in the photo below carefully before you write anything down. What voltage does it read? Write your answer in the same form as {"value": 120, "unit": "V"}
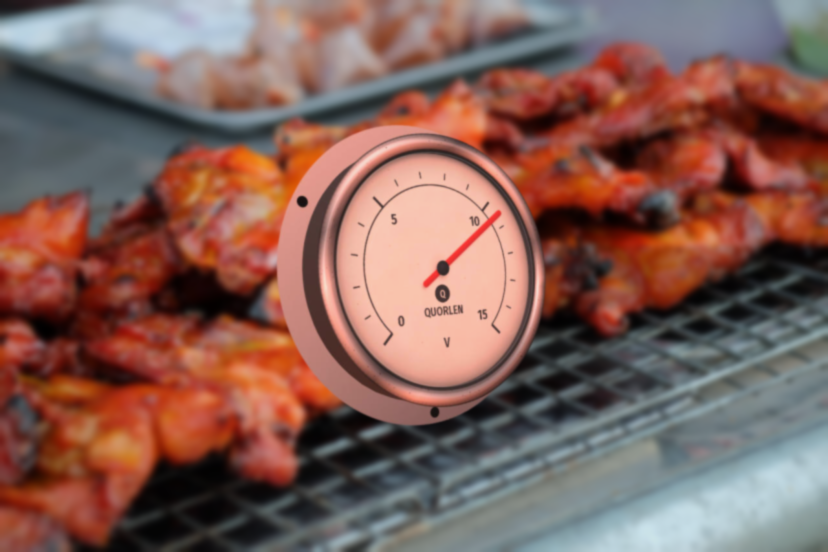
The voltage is {"value": 10.5, "unit": "V"}
